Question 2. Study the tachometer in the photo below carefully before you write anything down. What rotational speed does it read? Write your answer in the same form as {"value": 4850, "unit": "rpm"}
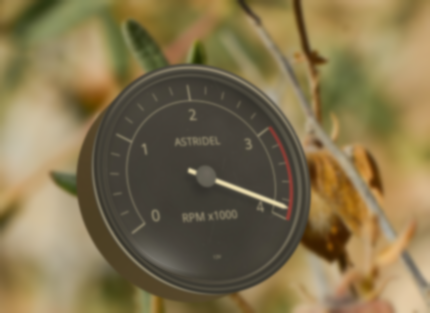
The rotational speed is {"value": 3900, "unit": "rpm"}
